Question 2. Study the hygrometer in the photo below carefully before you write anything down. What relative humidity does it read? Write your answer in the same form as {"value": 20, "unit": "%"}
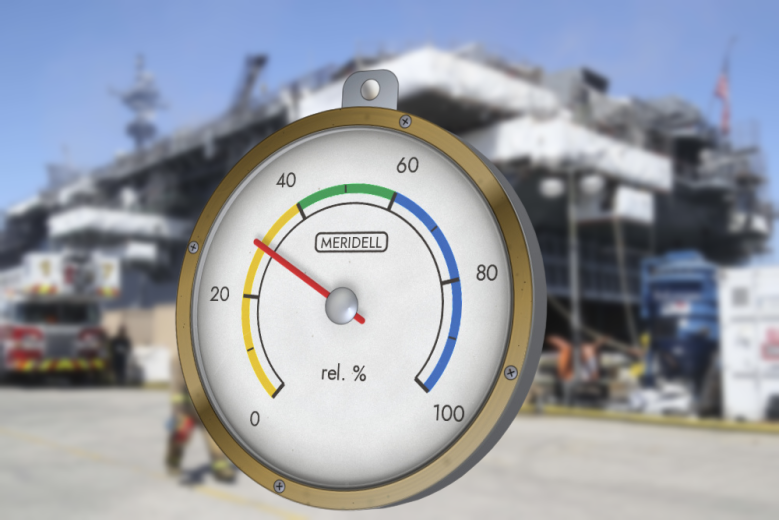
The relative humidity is {"value": 30, "unit": "%"}
